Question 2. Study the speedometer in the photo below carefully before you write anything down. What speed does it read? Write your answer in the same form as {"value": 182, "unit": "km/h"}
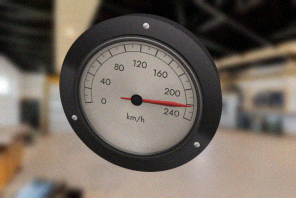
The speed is {"value": 220, "unit": "km/h"}
